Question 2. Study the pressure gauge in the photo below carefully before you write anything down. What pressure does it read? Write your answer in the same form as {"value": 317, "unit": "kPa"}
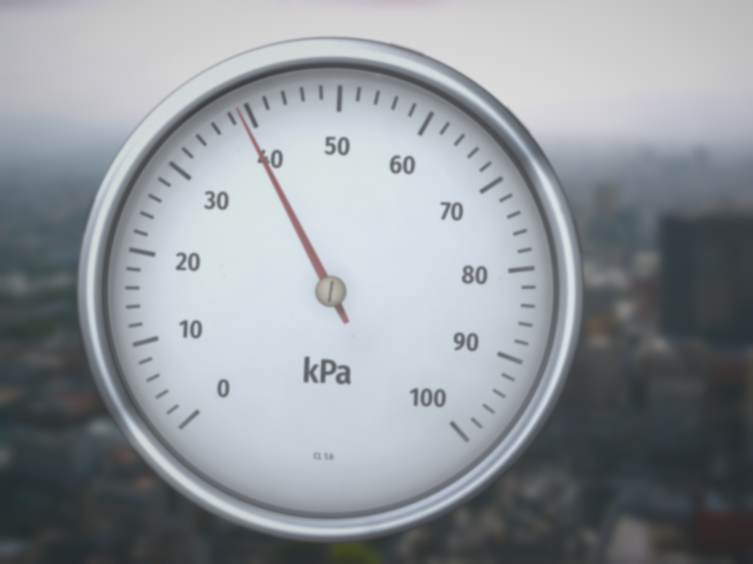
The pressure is {"value": 39, "unit": "kPa"}
